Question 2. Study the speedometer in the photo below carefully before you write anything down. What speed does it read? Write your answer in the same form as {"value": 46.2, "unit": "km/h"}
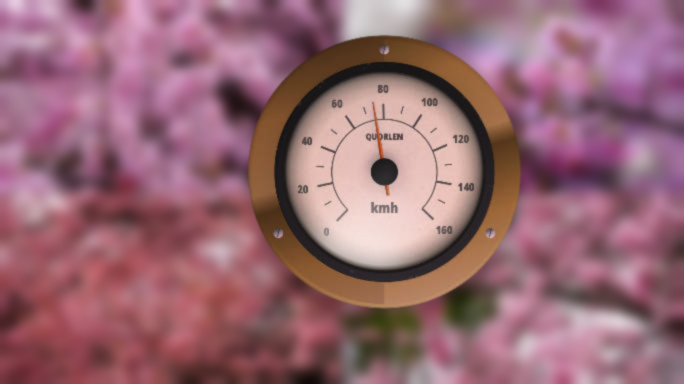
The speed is {"value": 75, "unit": "km/h"}
